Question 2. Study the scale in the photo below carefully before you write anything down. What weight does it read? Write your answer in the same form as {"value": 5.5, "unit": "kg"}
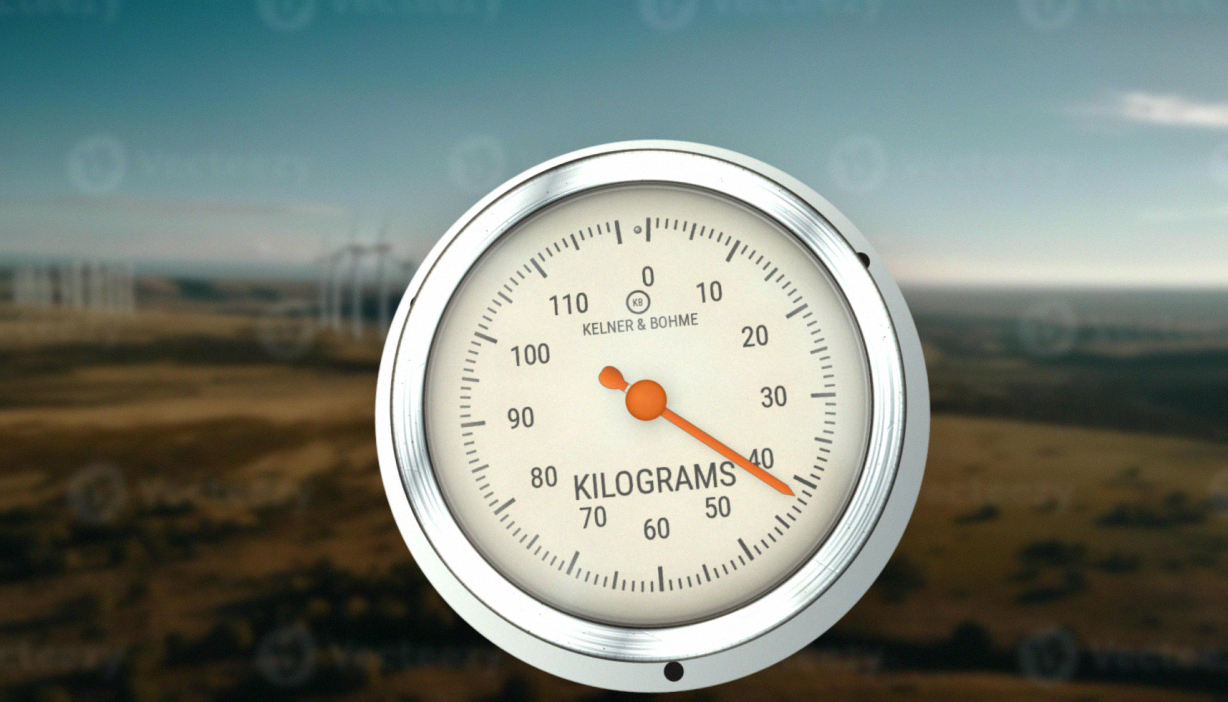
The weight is {"value": 42, "unit": "kg"}
